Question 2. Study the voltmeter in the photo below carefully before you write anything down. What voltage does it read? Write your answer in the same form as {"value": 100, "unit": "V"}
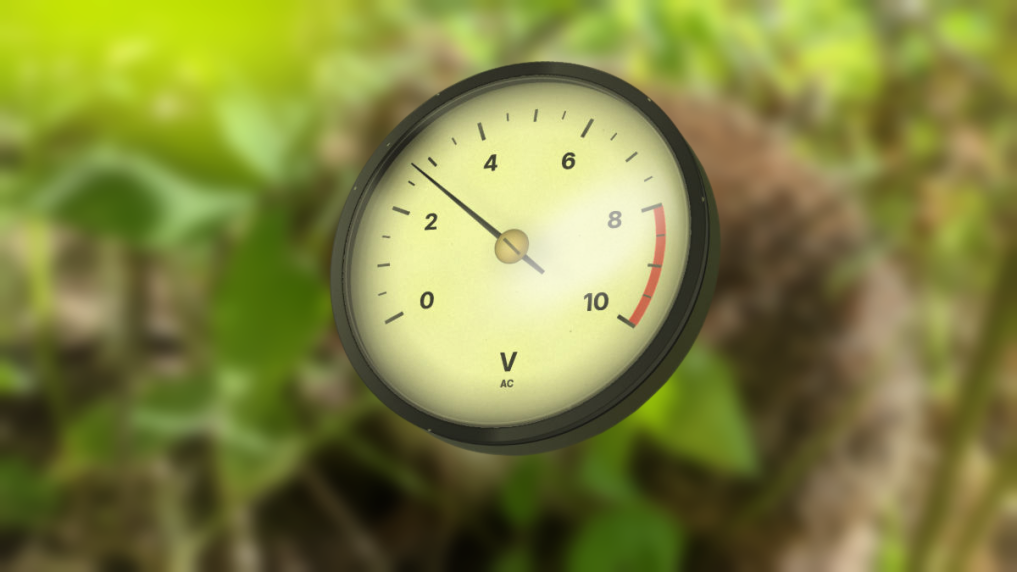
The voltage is {"value": 2.75, "unit": "V"}
